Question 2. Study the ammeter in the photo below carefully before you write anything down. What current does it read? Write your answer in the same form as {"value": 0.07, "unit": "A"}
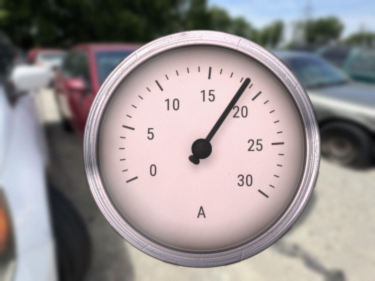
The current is {"value": 18.5, "unit": "A"}
